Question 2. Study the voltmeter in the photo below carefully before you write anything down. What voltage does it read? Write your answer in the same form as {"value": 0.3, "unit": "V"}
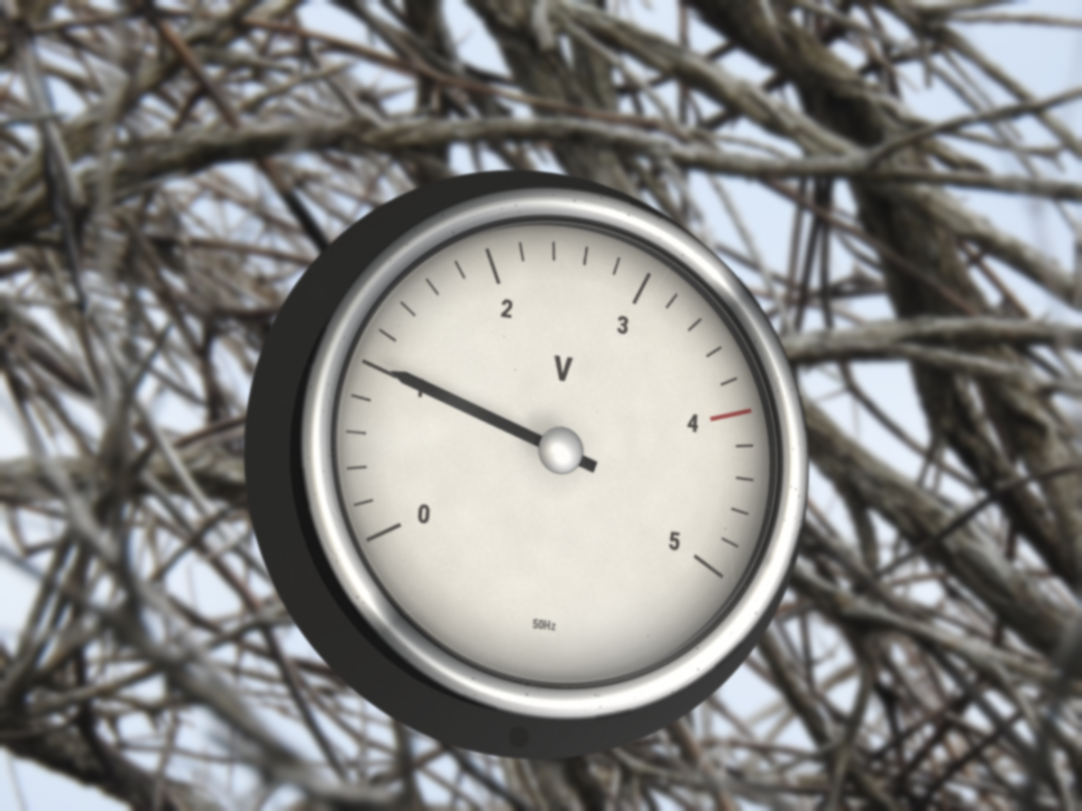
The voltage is {"value": 1, "unit": "V"}
